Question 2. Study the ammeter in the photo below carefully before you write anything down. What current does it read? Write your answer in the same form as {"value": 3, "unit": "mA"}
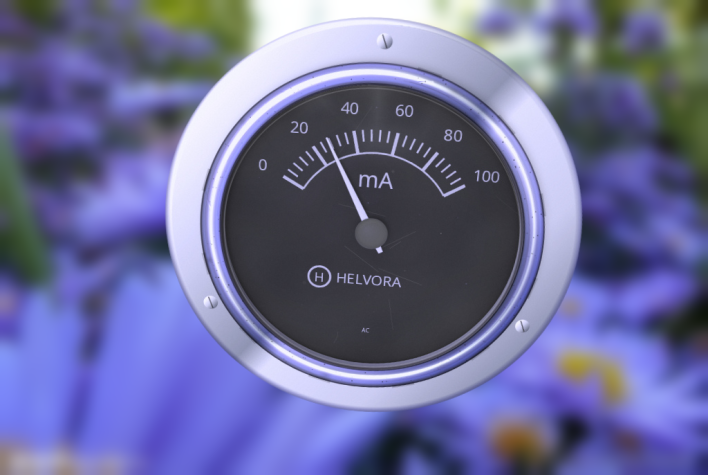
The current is {"value": 28, "unit": "mA"}
